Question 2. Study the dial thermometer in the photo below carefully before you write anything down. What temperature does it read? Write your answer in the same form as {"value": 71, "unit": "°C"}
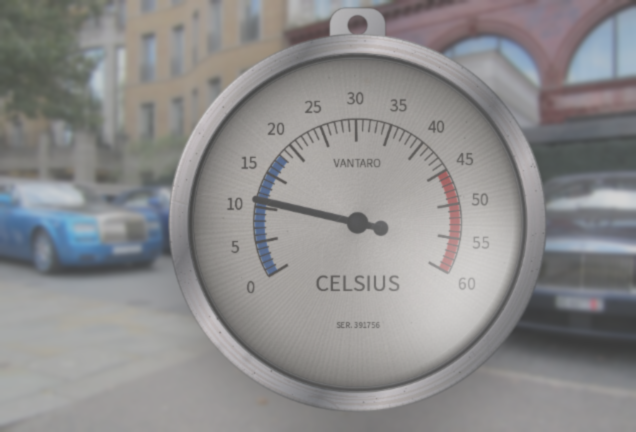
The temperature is {"value": 11, "unit": "°C"}
